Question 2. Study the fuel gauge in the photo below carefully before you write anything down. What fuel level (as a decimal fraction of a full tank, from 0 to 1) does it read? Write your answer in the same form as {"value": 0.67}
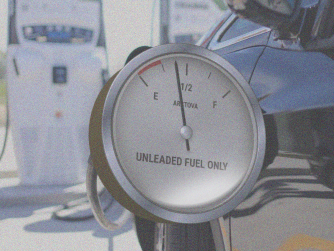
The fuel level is {"value": 0.375}
